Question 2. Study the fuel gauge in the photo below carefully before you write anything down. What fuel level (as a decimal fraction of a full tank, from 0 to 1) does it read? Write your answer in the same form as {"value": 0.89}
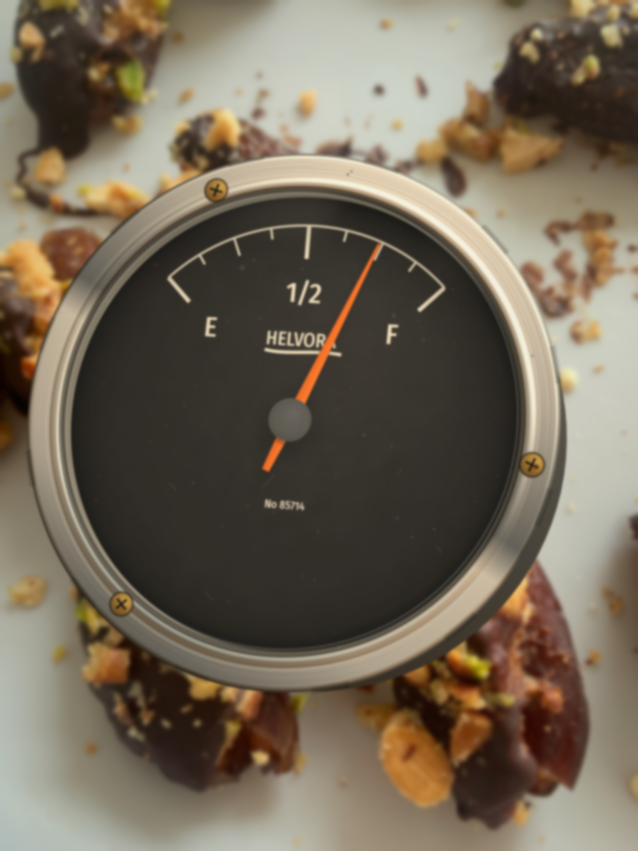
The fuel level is {"value": 0.75}
